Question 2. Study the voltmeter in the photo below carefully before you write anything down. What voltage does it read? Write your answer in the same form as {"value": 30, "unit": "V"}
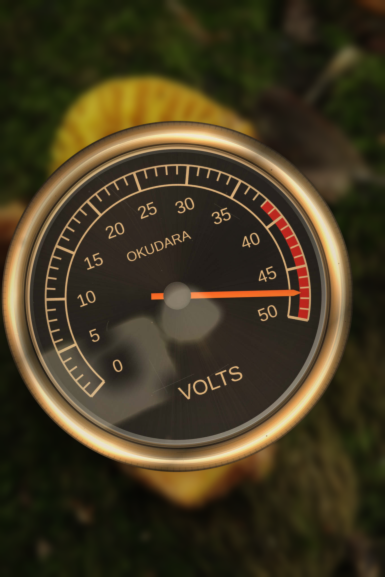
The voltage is {"value": 47.5, "unit": "V"}
